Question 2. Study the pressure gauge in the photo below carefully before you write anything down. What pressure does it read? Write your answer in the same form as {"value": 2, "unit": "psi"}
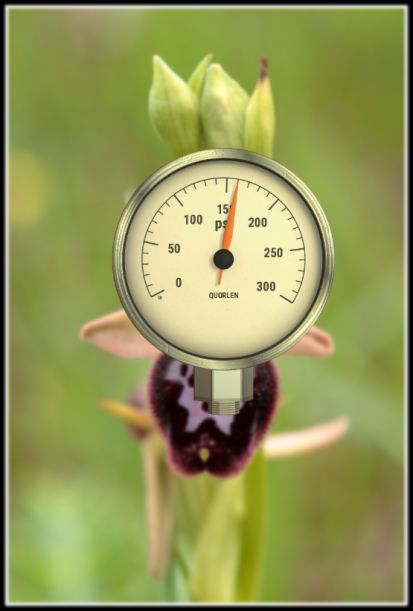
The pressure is {"value": 160, "unit": "psi"}
